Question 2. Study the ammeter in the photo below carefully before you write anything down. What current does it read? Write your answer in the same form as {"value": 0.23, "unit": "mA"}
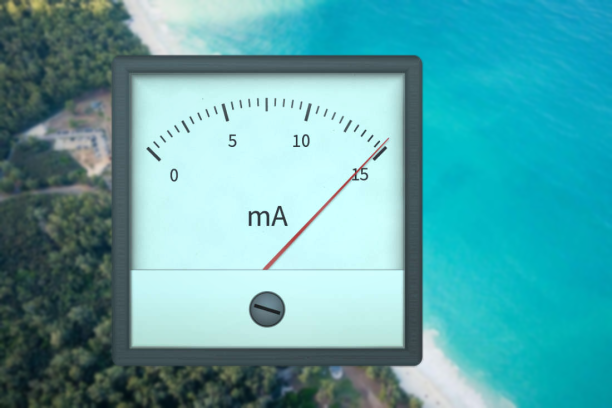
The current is {"value": 14.75, "unit": "mA"}
